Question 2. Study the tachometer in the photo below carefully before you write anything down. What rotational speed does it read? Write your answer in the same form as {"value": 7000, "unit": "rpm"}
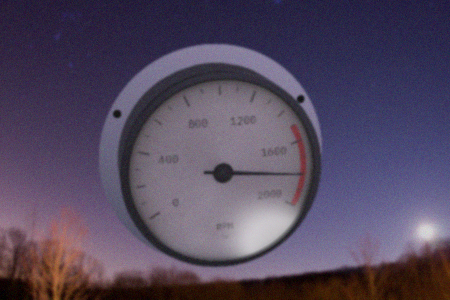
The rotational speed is {"value": 1800, "unit": "rpm"}
